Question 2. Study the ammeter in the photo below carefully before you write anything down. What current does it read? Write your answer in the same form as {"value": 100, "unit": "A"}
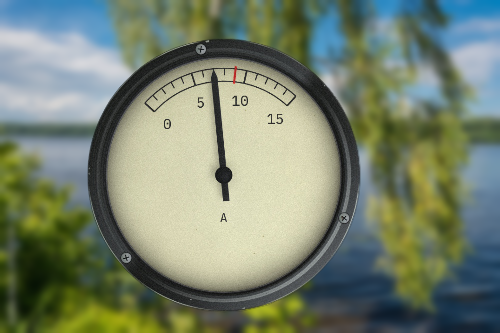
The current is {"value": 7, "unit": "A"}
